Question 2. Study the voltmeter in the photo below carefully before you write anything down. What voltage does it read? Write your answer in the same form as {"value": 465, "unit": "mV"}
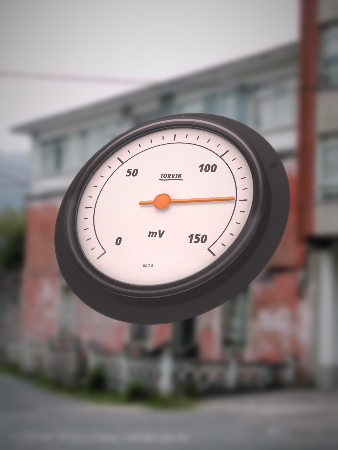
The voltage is {"value": 125, "unit": "mV"}
